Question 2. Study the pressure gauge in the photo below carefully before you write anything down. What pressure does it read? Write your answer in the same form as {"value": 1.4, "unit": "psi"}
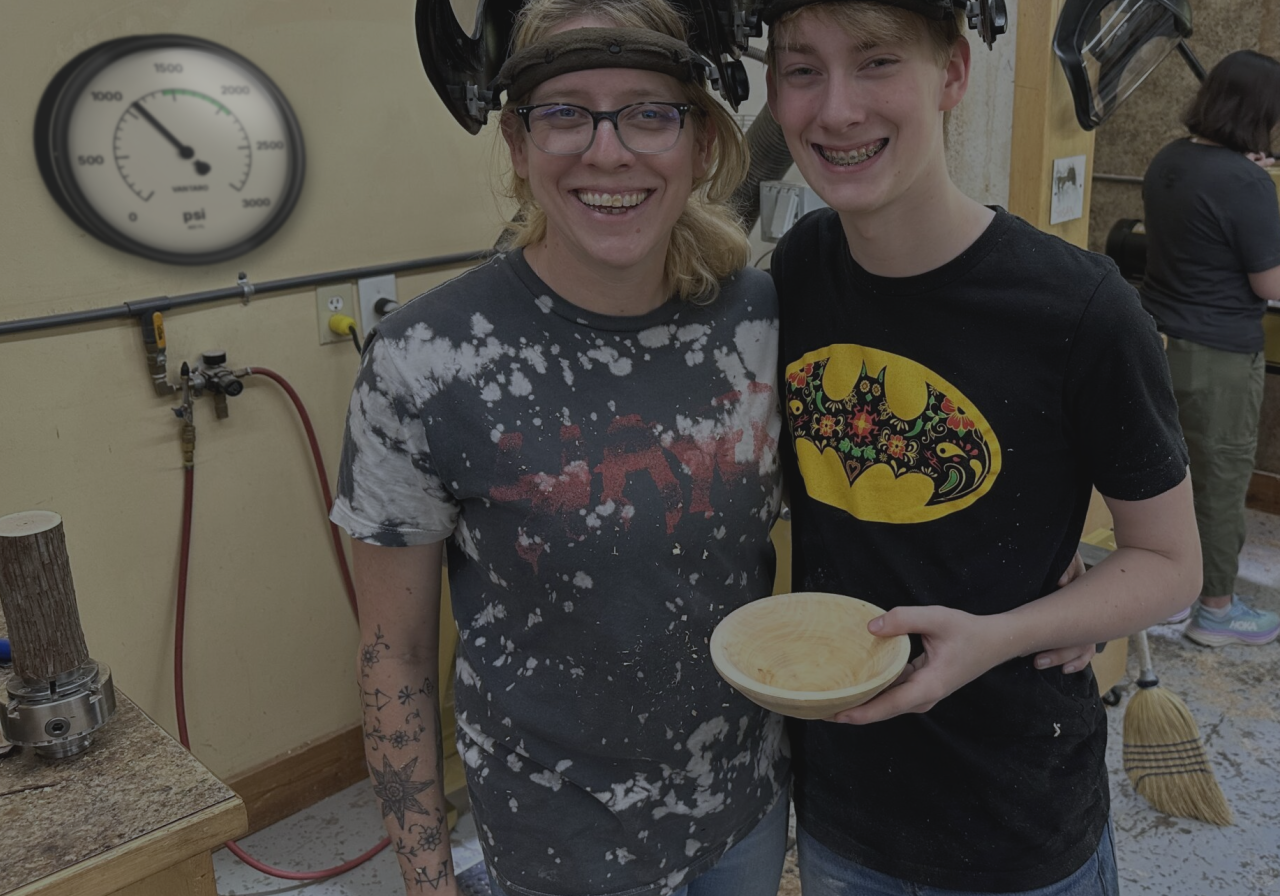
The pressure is {"value": 1100, "unit": "psi"}
